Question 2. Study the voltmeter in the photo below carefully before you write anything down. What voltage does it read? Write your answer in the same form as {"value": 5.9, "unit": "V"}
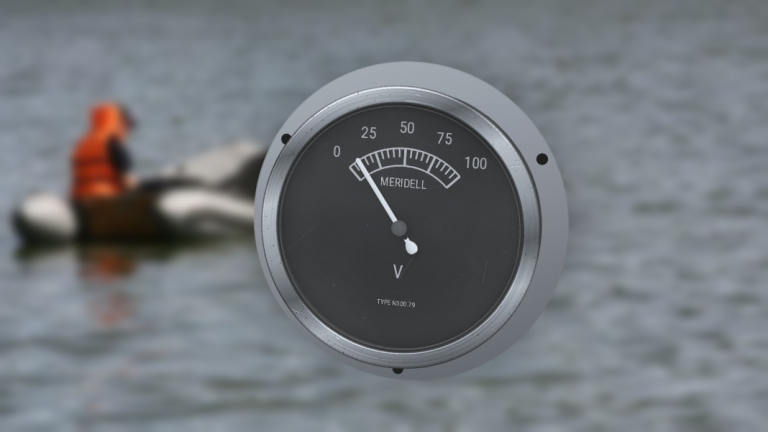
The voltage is {"value": 10, "unit": "V"}
